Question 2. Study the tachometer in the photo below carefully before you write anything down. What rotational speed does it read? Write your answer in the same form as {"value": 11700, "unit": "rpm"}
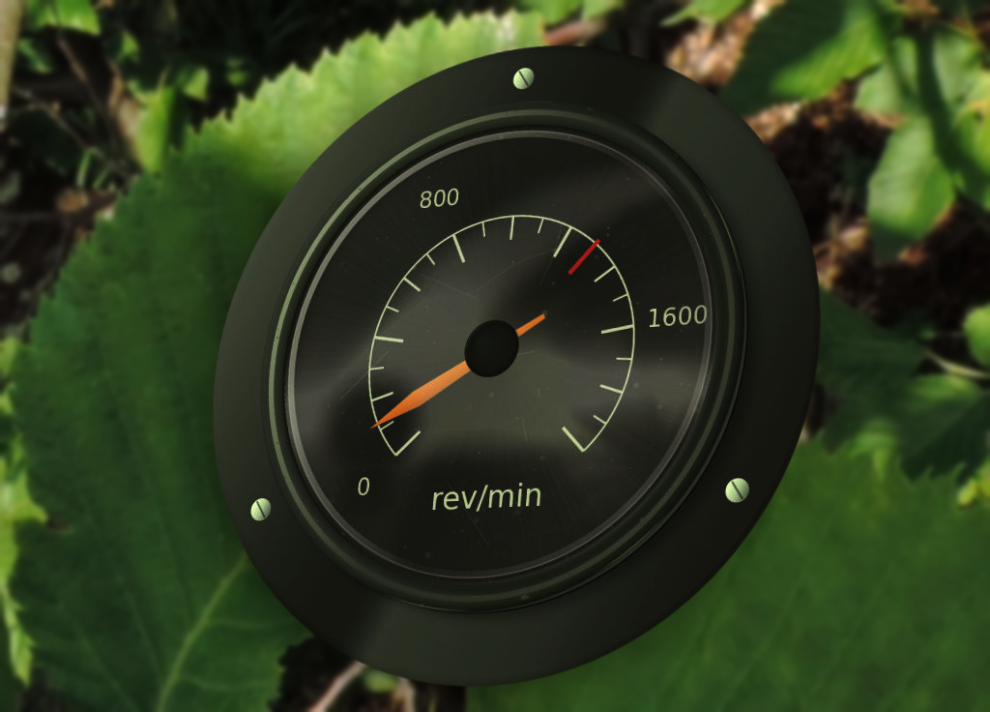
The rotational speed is {"value": 100, "unit": "rpm"}
